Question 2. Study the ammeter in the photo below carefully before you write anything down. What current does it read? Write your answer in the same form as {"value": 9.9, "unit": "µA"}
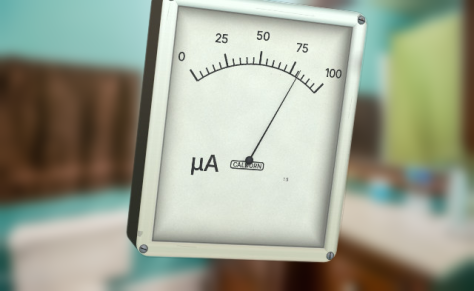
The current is {"value": 80, "unit": "µA"}
